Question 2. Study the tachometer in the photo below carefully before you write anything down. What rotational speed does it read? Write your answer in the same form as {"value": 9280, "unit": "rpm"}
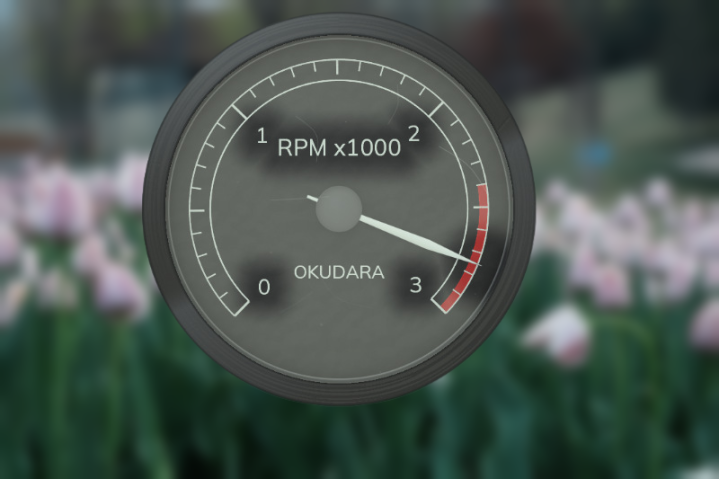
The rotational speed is {"value": 2750, "unit": "rpm"}
